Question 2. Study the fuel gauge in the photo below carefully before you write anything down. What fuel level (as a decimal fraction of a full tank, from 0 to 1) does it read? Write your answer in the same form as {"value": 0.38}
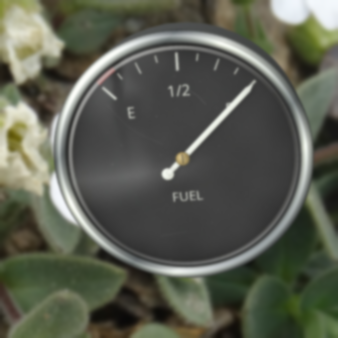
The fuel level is {"value": 1}
